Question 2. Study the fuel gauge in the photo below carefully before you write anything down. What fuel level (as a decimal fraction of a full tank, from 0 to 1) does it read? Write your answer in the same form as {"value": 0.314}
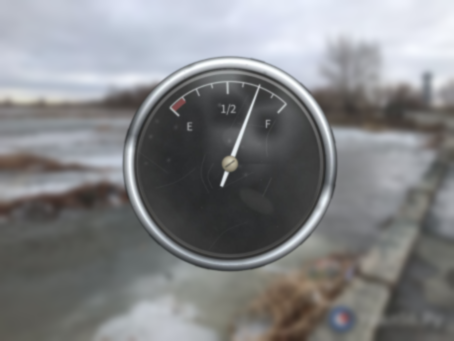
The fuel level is {"value": 0.75}
